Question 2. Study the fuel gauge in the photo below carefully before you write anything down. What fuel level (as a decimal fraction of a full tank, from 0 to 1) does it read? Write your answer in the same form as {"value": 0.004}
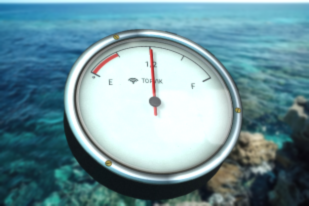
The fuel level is {"value": 0.5}
